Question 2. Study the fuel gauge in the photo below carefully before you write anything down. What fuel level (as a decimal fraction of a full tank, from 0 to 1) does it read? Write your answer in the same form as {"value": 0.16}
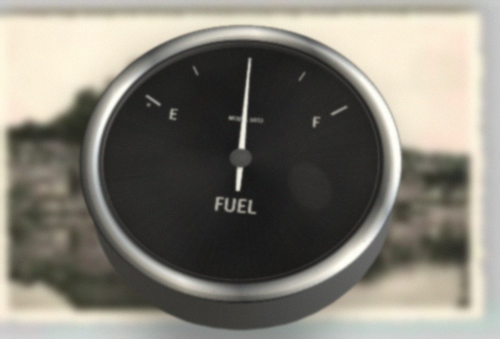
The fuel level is {"value": 0.5}
